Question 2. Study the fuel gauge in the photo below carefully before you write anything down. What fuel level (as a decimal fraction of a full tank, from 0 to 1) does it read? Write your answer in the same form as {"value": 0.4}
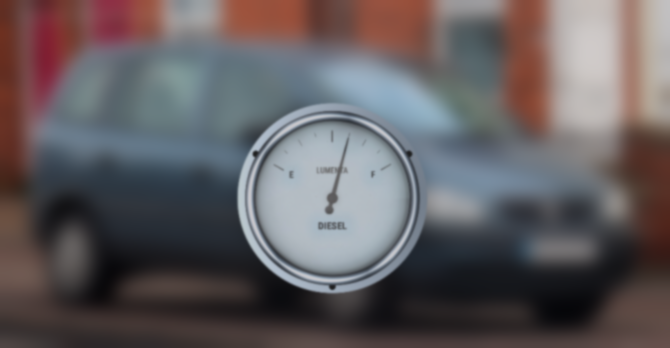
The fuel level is {"value": 0.625}
